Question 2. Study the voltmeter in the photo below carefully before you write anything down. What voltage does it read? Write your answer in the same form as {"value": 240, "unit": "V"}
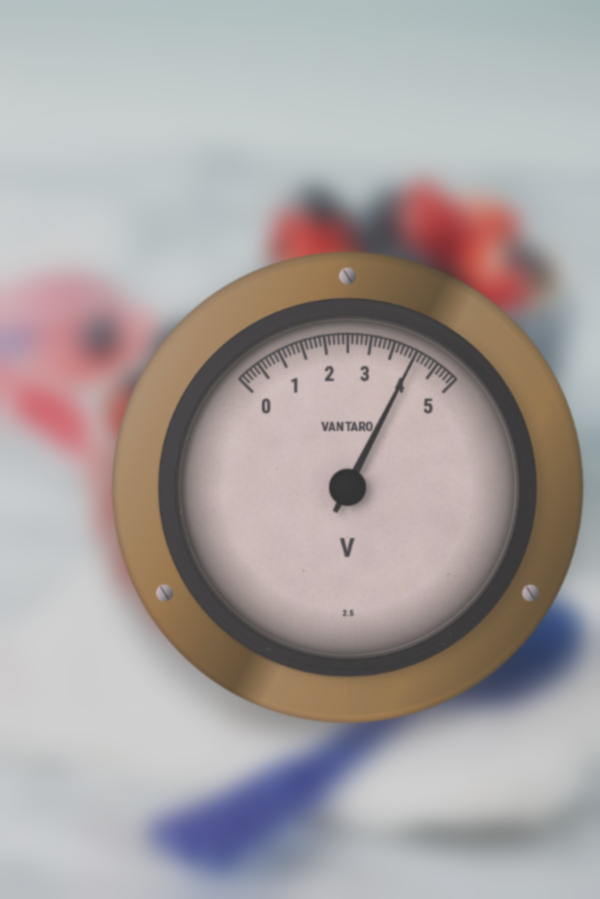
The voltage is {"value": 4, "unit": "V"}
